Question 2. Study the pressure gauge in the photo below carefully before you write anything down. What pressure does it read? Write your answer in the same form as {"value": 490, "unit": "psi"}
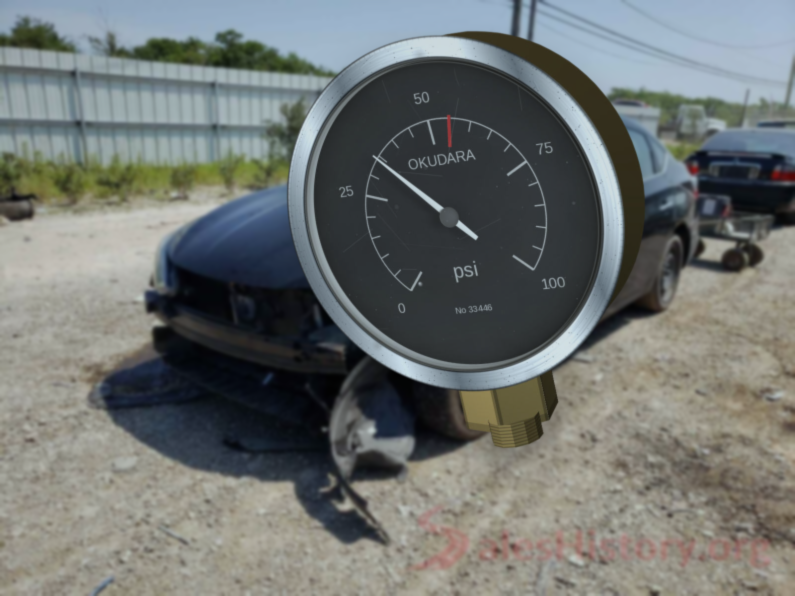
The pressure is {"value": 35, "unit": "psi"}
